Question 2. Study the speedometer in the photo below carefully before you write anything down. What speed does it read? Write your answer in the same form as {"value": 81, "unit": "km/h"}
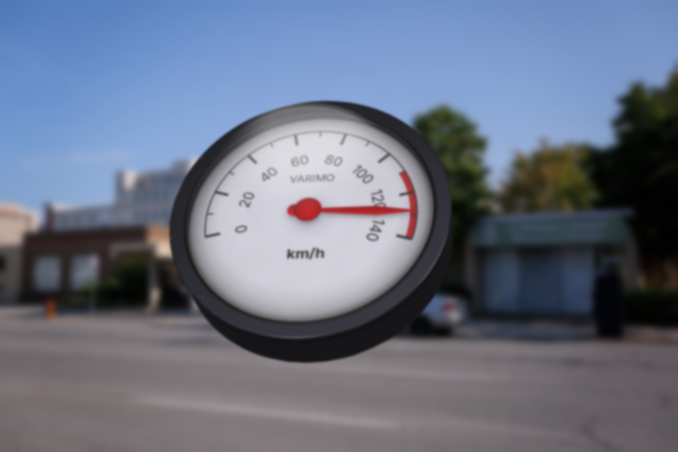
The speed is {"value": 130, "unit": "km/h"}
